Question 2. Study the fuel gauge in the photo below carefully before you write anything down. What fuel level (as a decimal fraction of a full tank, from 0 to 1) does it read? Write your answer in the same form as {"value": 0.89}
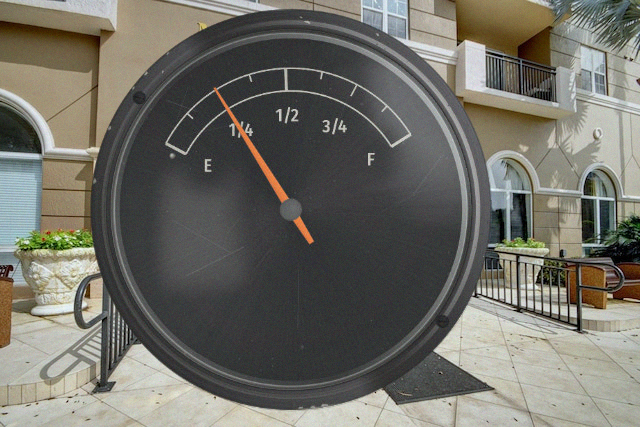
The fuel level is {"value": 0.25}
